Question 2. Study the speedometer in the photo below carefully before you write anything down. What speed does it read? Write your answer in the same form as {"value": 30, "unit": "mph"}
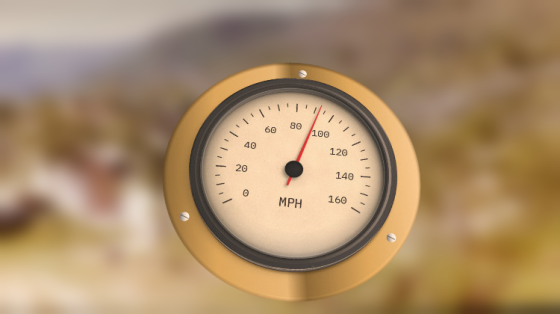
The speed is {"value": 92.5, "unit": "mph"}
